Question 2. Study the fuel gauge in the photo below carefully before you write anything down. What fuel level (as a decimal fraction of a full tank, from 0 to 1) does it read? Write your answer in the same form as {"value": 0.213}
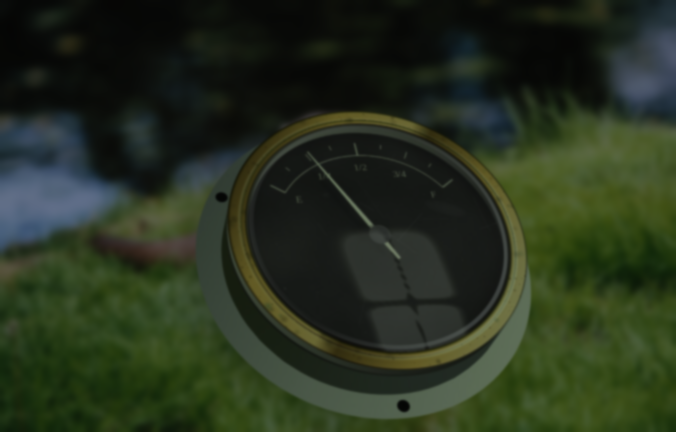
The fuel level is {"value": 0.25}
